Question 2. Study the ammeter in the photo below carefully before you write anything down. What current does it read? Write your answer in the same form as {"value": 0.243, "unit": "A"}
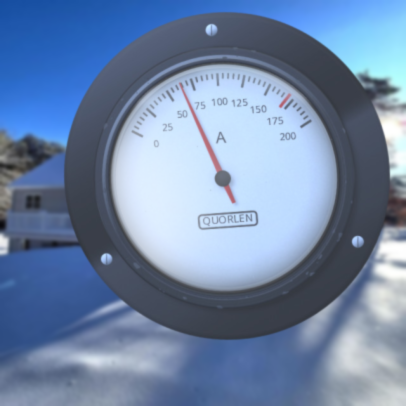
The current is {"value": 65, "unit": "A"}
